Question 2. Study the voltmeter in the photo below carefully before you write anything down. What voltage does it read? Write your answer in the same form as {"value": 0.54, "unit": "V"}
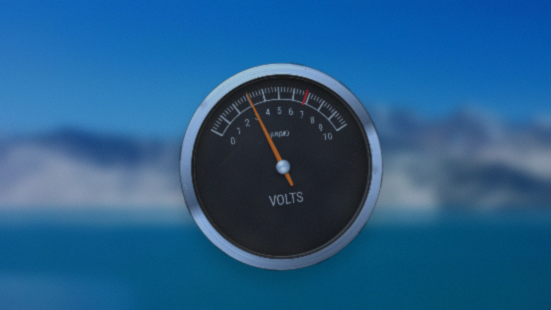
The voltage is {"value": 3, "unit": "V"}
